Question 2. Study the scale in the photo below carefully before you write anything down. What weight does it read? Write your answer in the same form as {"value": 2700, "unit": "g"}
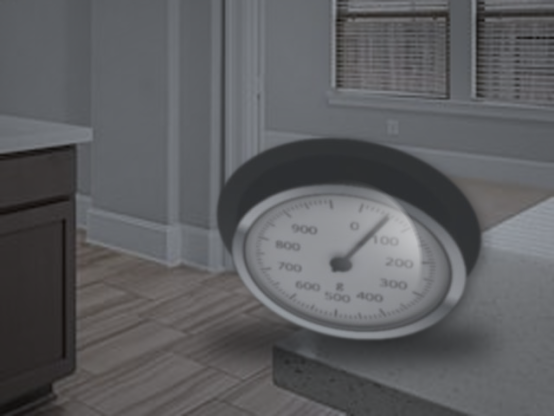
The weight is {"value": 50, "unit": "g"}
